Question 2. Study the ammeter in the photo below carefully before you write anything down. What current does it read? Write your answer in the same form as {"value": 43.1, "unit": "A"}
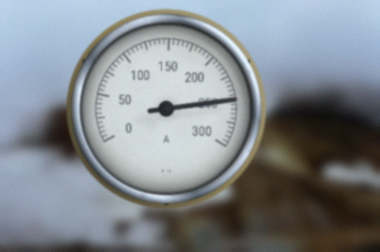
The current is {"value": 250, "unit": "A"}
